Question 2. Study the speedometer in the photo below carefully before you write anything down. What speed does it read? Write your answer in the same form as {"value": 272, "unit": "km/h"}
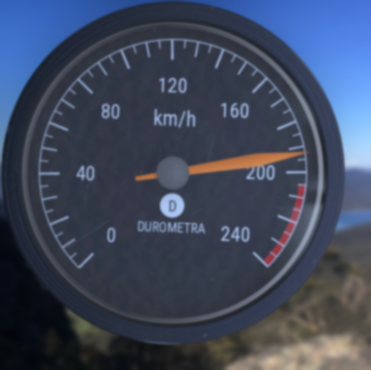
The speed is {"value": 192.5, "unit": "km/h"}
